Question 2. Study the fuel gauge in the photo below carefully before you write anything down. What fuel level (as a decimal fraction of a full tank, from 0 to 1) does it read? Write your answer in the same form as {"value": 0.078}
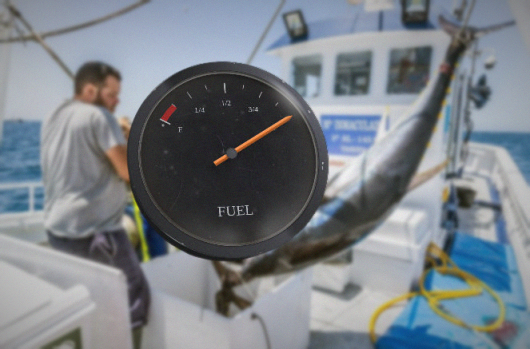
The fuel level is {"value": 1}
